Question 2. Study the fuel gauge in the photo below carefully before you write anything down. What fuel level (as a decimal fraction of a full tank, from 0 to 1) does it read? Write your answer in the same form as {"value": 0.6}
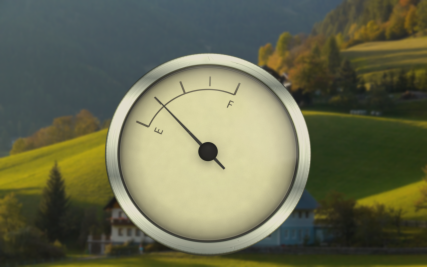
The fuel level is {"value": 0.25}
